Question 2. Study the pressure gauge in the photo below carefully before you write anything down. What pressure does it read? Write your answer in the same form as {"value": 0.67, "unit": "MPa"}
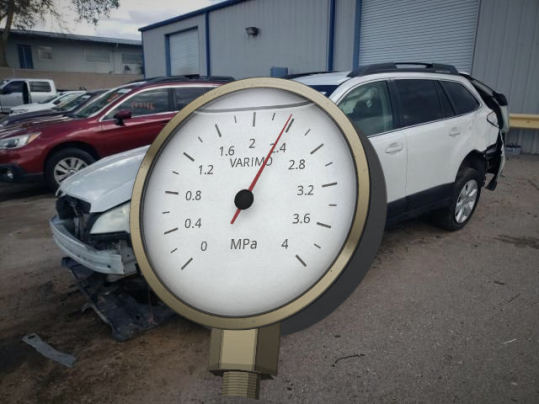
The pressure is {"value": 2.4, "unit": "MPa"}
